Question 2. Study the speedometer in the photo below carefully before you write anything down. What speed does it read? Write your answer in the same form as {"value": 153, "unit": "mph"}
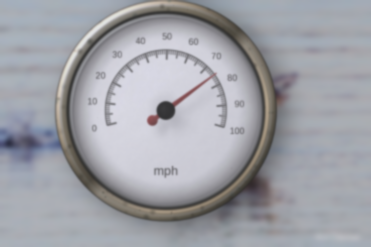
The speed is {"value": 75, "unit": "mph"}
